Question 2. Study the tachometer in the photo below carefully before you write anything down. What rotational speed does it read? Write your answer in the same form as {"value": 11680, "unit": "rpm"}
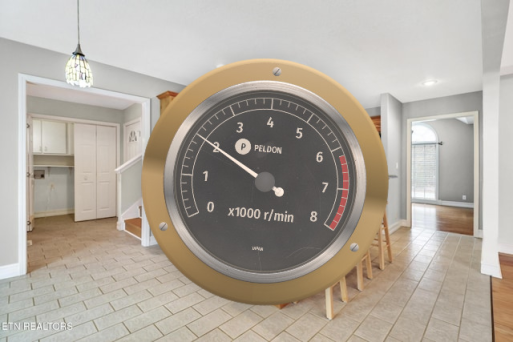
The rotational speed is {"value": 2000, "unit": "rpm"}
